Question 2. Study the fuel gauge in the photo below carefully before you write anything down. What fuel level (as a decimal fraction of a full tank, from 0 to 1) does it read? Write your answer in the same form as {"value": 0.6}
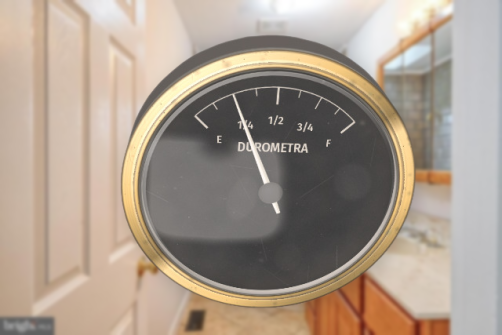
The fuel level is {"value": 0.25}
